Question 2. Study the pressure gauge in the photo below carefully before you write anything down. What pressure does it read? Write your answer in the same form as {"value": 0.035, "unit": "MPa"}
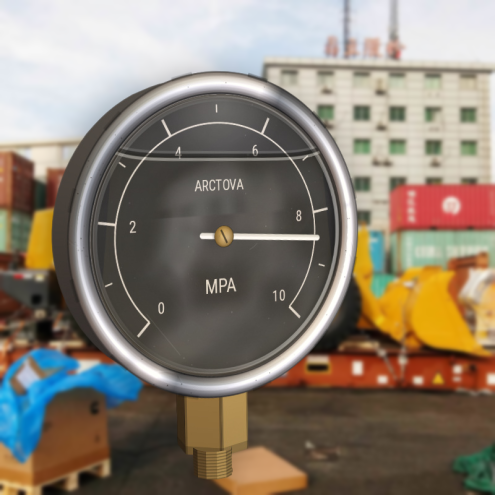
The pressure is {"value": 8.5, "unit": "MPa"}
